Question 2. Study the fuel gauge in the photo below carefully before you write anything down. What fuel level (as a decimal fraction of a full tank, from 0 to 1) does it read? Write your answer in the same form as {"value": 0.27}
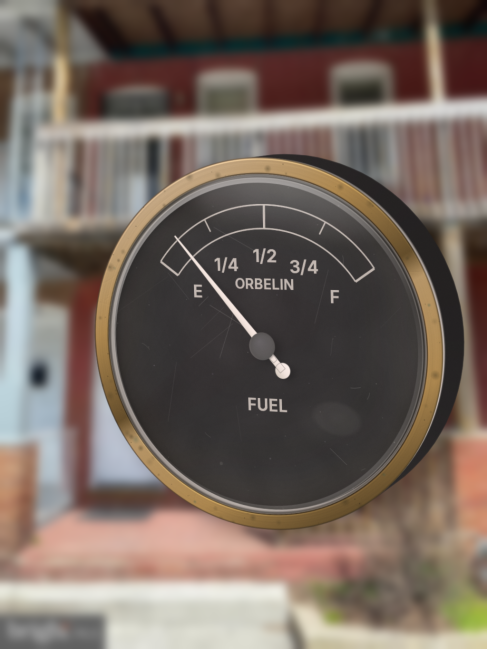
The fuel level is {"value": 0.125}
